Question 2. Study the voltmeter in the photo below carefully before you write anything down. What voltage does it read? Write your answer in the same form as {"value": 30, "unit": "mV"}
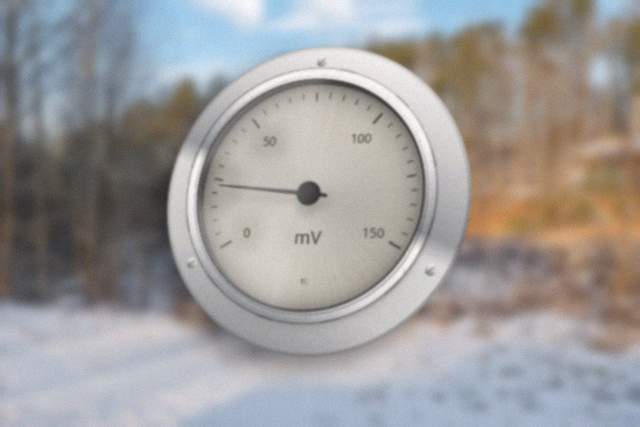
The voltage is {"value": 22.5, "unit": "mV"}
